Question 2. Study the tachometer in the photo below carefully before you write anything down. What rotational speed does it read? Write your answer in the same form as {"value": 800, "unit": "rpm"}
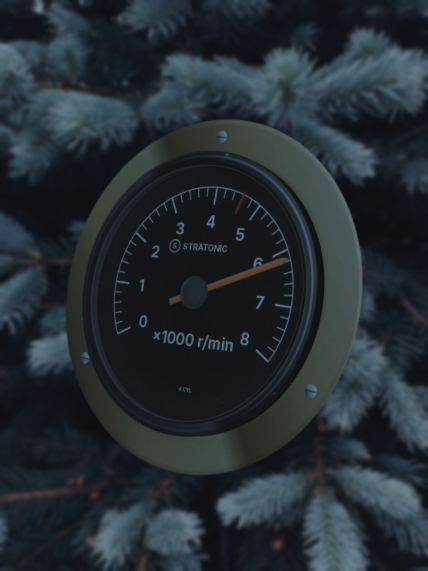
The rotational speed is {"value": 6200, "unit": "rpm"}
